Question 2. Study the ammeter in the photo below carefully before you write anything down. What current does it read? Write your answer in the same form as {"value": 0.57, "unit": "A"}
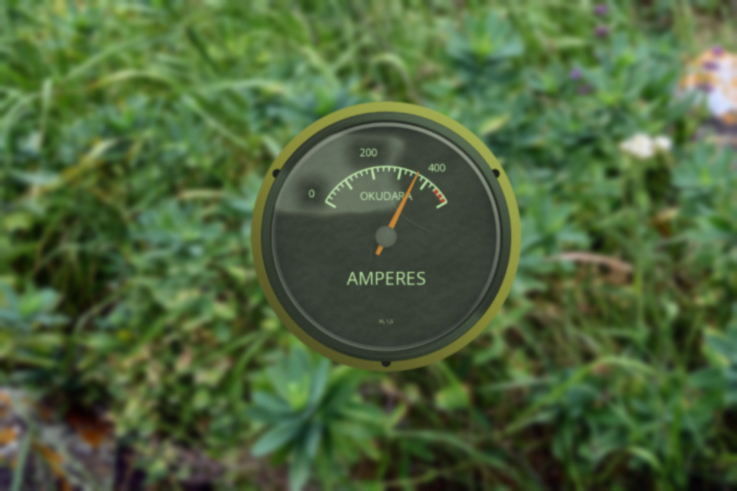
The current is {"value": 360, "unit": "A"}
